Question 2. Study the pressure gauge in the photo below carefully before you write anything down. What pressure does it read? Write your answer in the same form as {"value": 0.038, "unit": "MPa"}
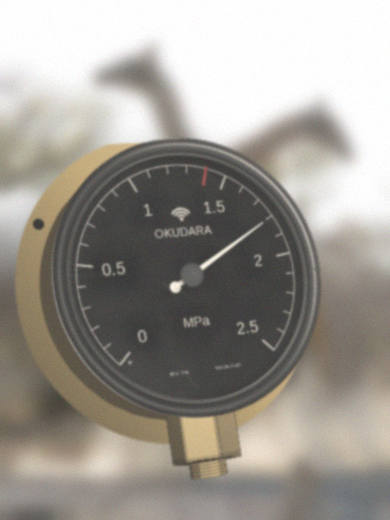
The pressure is {"value": 1.8, "unit": "MPa"}
